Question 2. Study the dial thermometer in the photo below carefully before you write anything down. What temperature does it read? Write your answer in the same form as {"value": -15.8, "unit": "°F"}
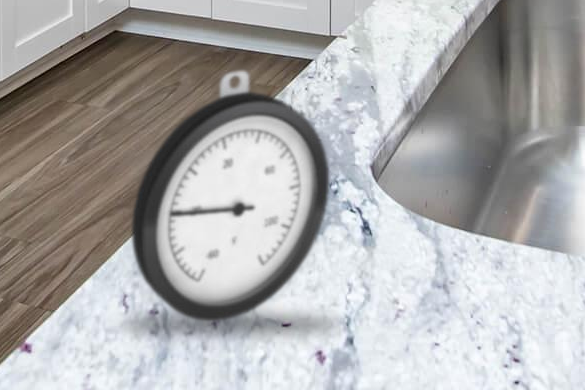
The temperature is {"value": -20, "unit": "°F"}
